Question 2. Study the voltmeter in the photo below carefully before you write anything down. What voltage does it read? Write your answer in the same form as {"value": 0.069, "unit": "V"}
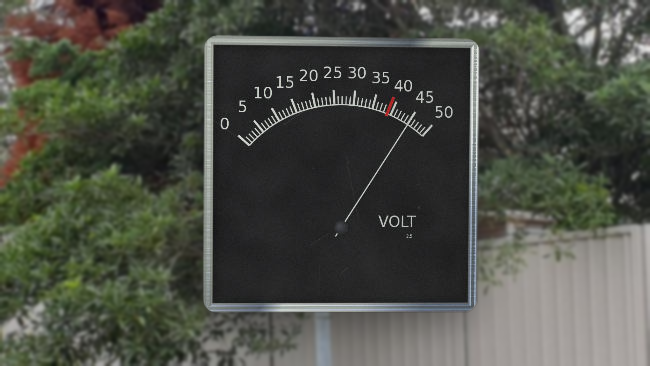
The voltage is {"value": 45, "unit": "V"}
